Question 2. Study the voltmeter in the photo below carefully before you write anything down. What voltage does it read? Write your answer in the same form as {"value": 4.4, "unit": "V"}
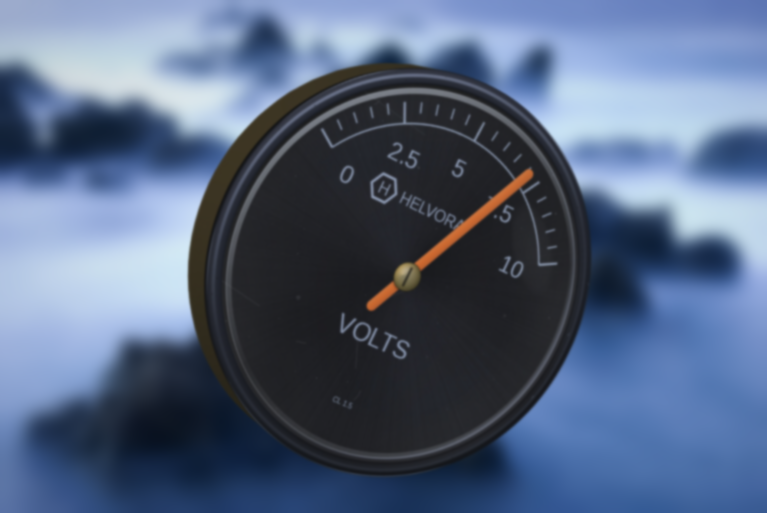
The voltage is {"value": 7, "unit": "V"}
